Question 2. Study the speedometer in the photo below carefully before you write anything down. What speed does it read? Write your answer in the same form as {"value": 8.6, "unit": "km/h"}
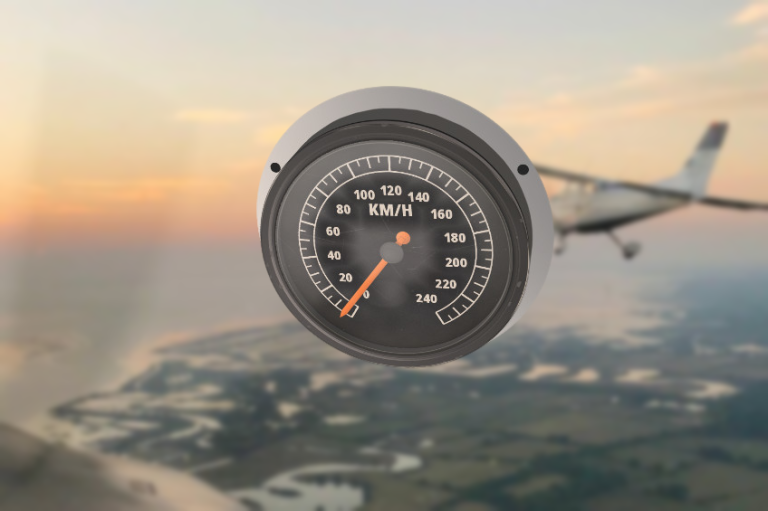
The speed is {"value": 5, "unit": "km/h"}
